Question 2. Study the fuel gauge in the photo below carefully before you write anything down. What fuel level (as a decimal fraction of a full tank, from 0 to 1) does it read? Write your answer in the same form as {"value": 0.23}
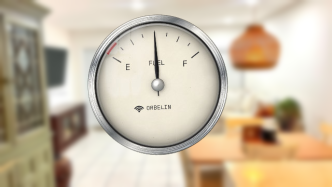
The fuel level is {"value": 0.5}
